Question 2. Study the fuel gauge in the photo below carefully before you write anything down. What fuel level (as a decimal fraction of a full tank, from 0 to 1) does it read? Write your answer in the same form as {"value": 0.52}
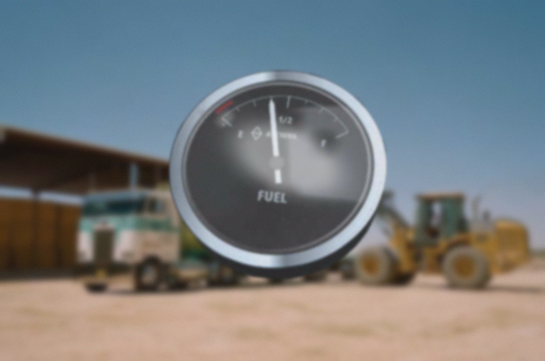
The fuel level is {"value": 0.375}
